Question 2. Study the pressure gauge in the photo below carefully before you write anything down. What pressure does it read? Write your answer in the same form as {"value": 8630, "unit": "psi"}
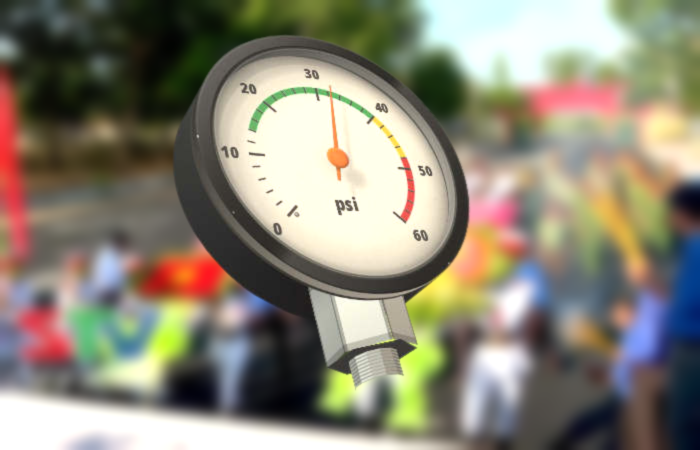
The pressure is {"value": 32, "unit": "psi"}
